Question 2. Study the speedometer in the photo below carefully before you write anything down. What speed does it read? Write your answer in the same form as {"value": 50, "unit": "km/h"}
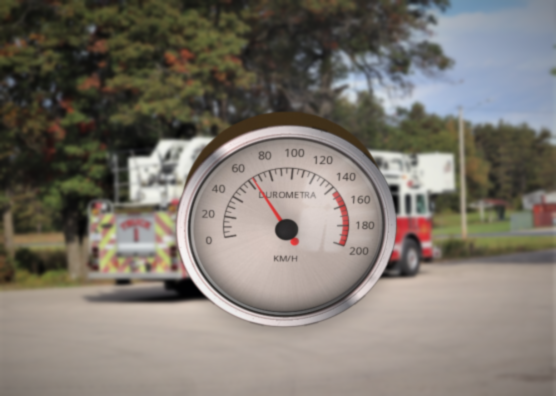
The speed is {"value": 65, "unit": "km/h"}
